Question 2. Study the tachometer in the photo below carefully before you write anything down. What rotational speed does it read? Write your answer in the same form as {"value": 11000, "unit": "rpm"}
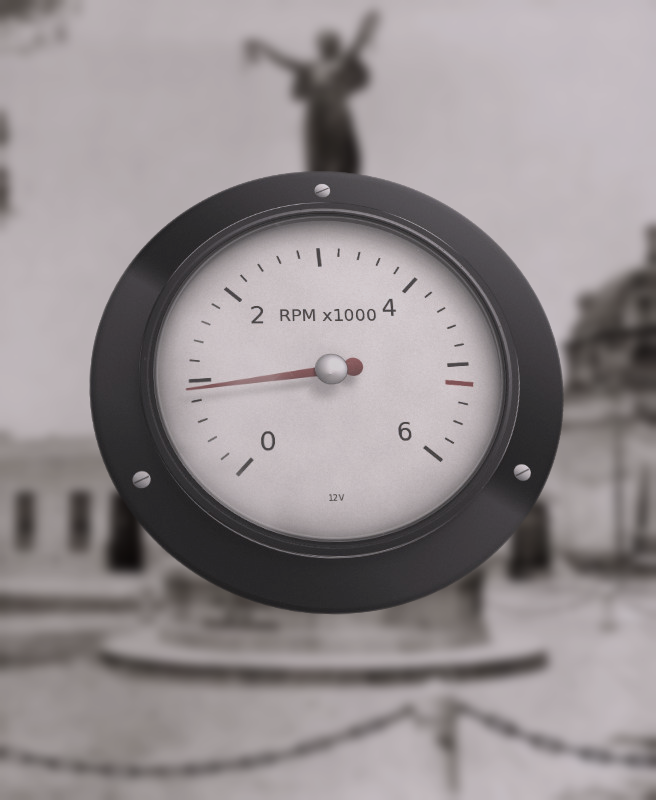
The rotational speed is {"value": 900, "unit": "rpm"}
